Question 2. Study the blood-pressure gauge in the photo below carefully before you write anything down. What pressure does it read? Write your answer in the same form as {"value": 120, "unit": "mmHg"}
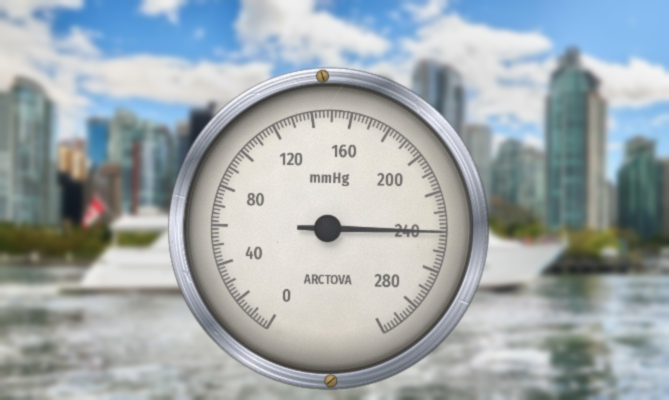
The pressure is {"value": 240, "unit": "mmHg"}
